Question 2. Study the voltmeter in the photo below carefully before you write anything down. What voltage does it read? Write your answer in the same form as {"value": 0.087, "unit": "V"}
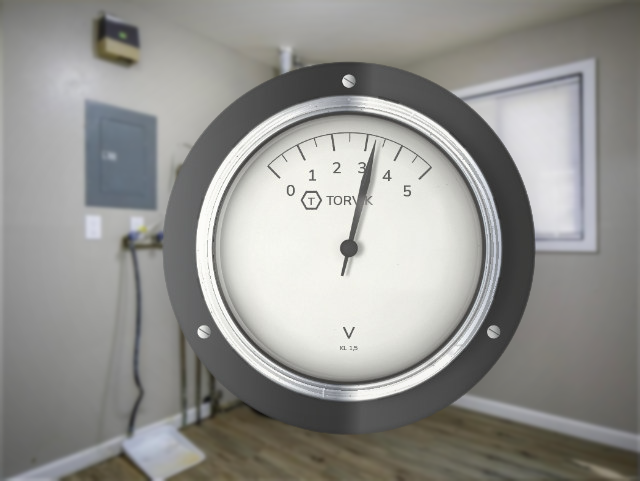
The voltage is {"value": 3.25, "unit": "V"}
